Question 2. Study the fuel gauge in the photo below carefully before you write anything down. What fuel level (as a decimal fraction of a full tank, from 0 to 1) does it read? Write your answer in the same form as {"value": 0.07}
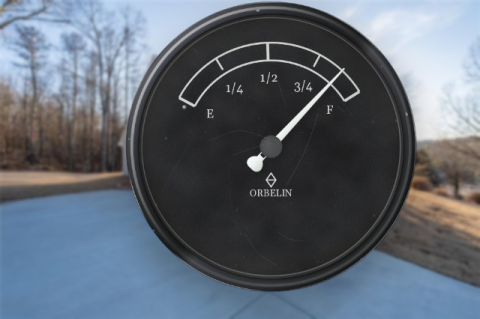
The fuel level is {"value": 0.875}
